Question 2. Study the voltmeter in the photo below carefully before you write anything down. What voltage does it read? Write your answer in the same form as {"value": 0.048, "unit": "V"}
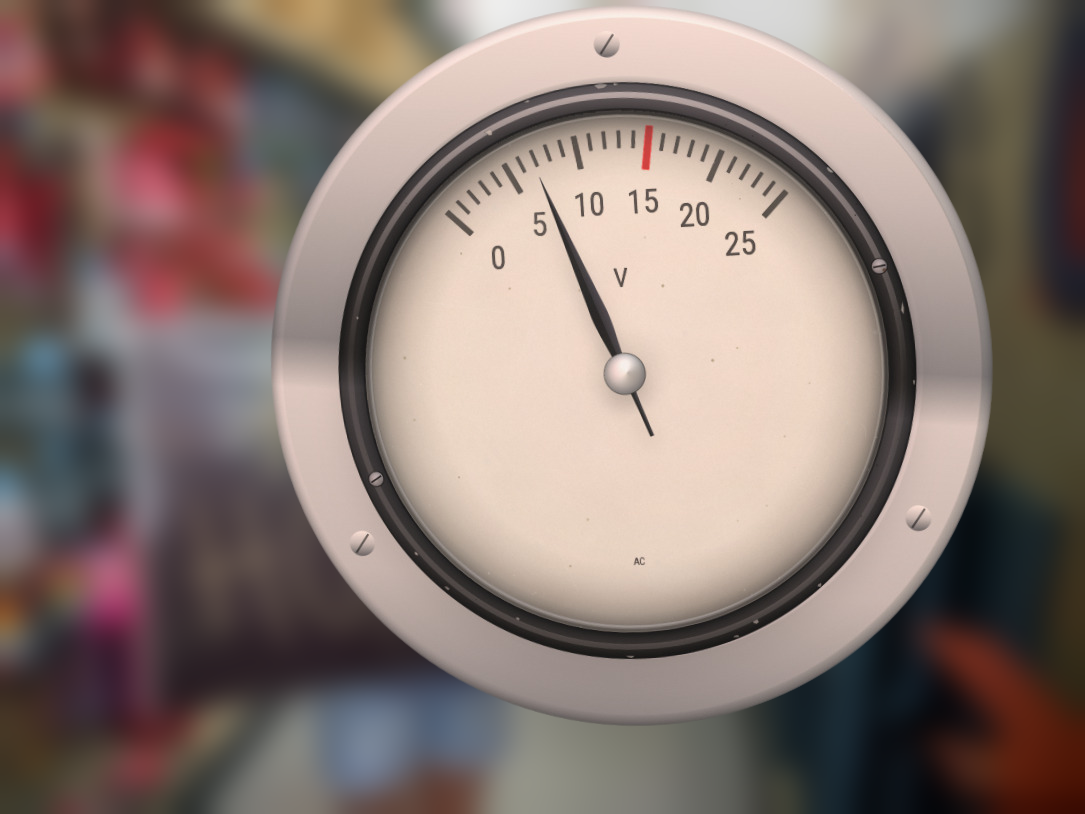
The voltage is {"value": 7, "unit": "V"}
